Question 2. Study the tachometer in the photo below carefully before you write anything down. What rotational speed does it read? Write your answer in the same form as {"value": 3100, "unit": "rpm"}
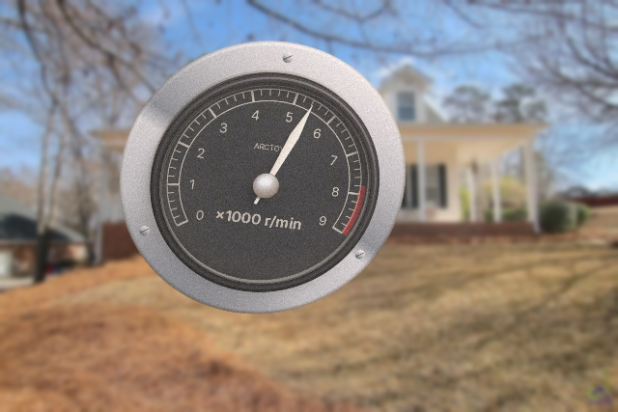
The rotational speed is {"value": 5400, "unit": "rpm"}
